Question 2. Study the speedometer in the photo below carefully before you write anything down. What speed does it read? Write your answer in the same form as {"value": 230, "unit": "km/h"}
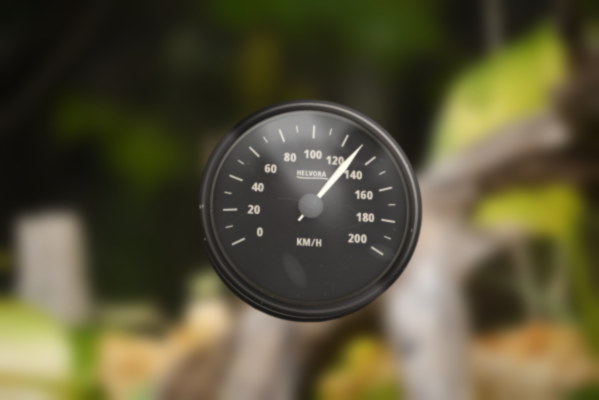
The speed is {"value": 130, "unit": "km/h"}
